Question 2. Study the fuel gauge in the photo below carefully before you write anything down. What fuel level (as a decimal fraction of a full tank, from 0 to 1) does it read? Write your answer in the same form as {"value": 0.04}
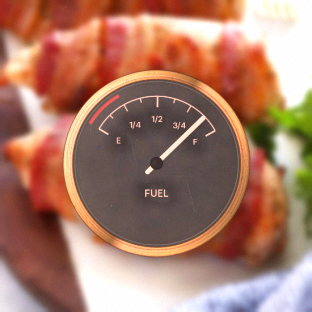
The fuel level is {"value": 0.875}
